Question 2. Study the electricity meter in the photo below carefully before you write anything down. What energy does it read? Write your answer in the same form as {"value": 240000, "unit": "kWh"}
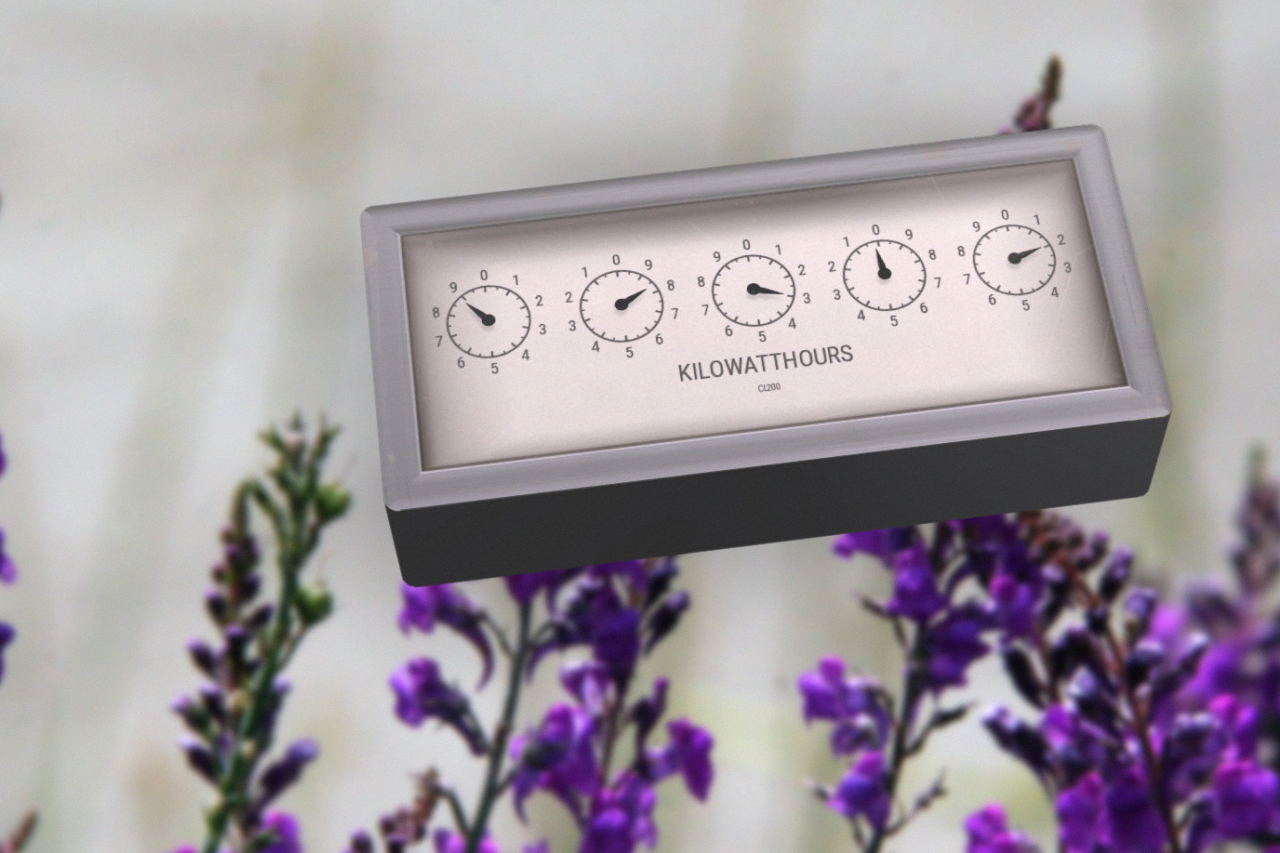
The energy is {"value": 88302, "unit": "kWh"}
